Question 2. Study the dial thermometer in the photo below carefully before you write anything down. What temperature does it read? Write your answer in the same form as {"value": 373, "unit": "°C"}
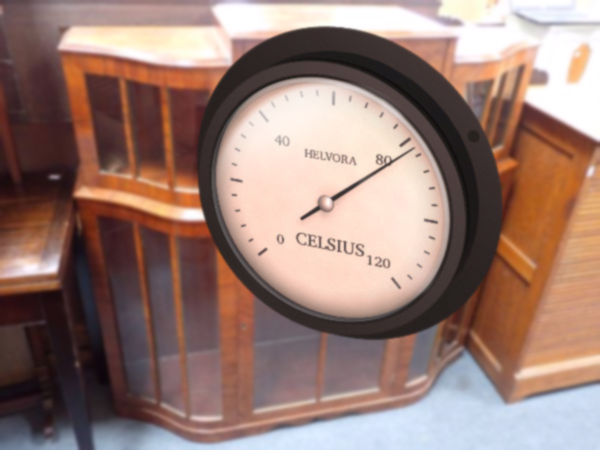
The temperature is {"value": 82, "unit": "°C"}
